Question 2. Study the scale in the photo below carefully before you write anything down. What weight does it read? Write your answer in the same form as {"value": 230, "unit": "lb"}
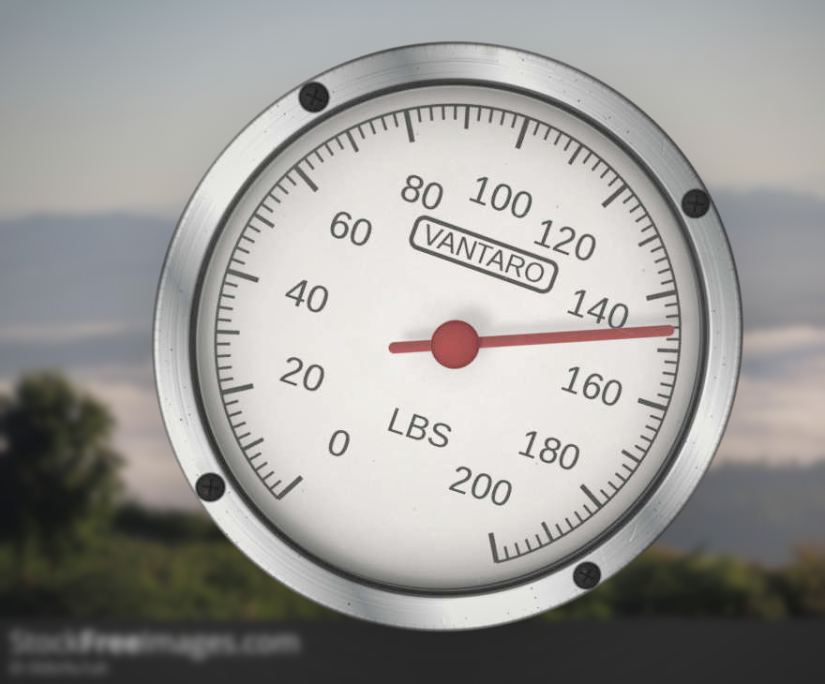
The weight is {"value": 146, "unit": "lb"}
